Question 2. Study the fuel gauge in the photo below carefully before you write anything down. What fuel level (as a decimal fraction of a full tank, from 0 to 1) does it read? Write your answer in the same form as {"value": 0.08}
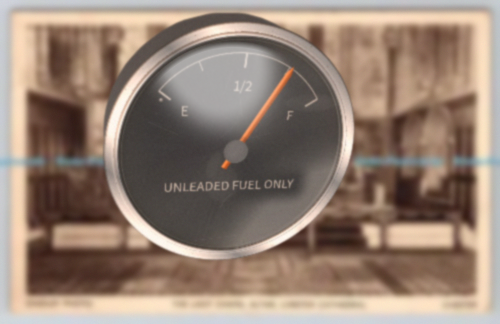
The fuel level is {"value": 0.75}
